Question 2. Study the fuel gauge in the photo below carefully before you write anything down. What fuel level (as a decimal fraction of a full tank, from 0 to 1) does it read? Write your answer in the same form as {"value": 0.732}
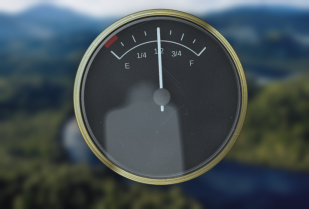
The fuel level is {"value": 0.5}
